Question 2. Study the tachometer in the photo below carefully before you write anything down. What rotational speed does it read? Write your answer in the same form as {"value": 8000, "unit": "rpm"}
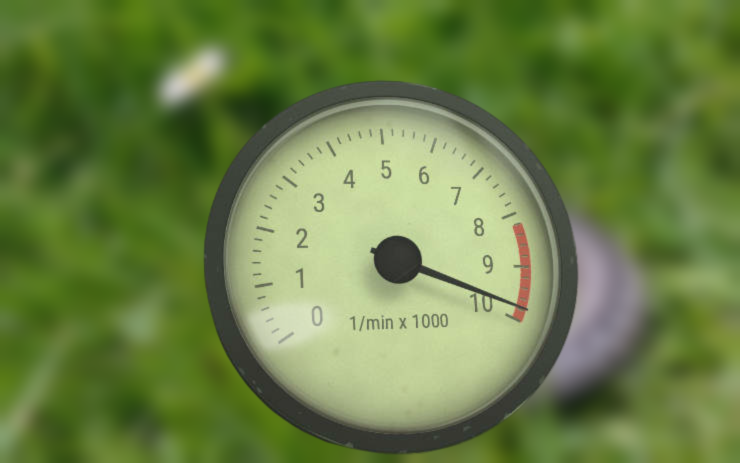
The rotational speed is {"value": 9800, "unit": "rpm"}
